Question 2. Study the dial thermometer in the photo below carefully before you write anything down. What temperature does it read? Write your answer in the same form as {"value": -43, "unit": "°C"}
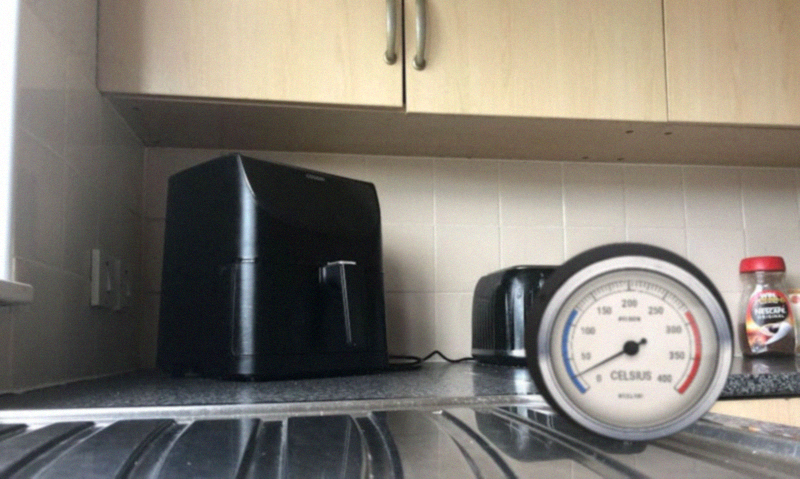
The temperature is {"value": 25, "unit": "°C"}
